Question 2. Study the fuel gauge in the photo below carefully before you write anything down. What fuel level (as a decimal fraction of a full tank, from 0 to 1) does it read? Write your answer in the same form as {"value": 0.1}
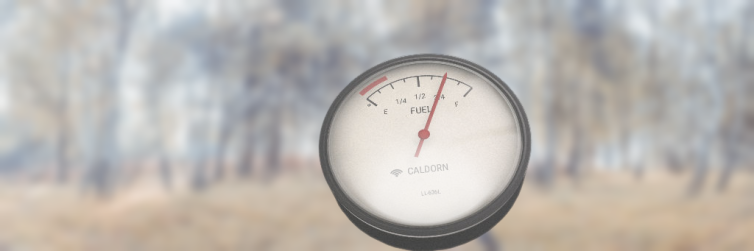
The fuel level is {"value": 0.75}
